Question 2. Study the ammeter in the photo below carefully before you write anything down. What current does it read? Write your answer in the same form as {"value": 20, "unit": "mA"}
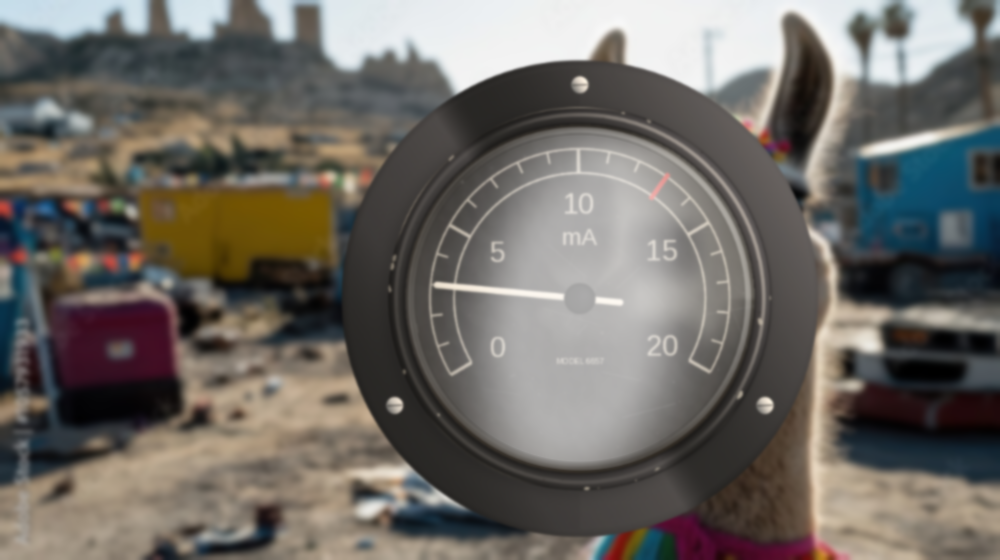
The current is {"value": 3, "unit": "mA"}
